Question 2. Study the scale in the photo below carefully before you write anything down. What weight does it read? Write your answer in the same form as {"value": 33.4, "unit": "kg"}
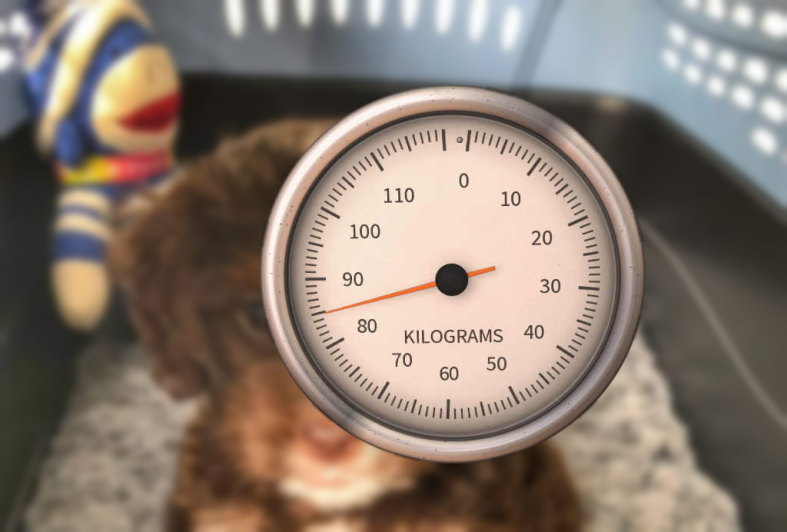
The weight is {"value": 85, "unit": "kg"}
